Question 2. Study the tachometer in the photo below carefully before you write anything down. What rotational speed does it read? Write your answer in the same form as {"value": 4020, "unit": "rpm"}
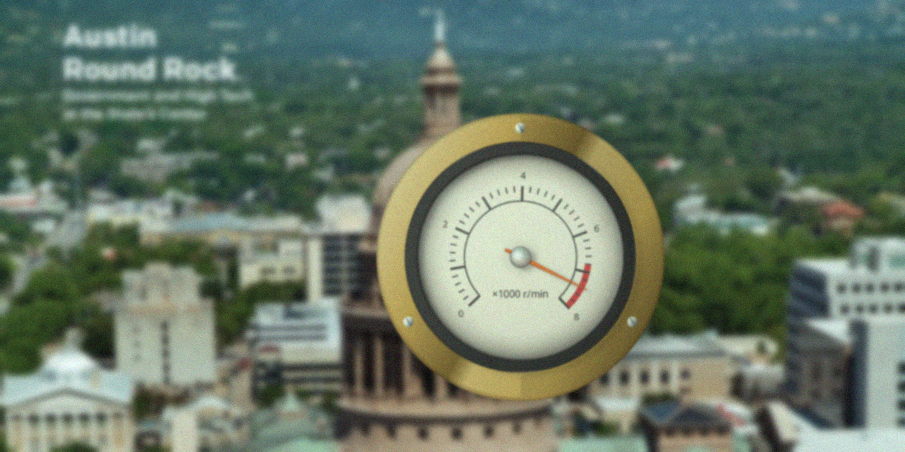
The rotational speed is {"value": 7400, "unit": "rpm"}
